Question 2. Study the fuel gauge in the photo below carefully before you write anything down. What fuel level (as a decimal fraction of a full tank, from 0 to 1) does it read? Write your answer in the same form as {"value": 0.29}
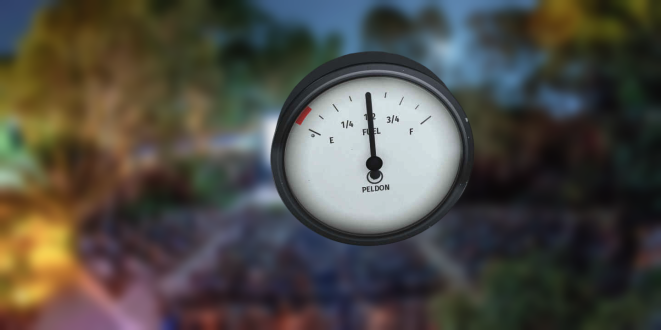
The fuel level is {"value": 0.5}
